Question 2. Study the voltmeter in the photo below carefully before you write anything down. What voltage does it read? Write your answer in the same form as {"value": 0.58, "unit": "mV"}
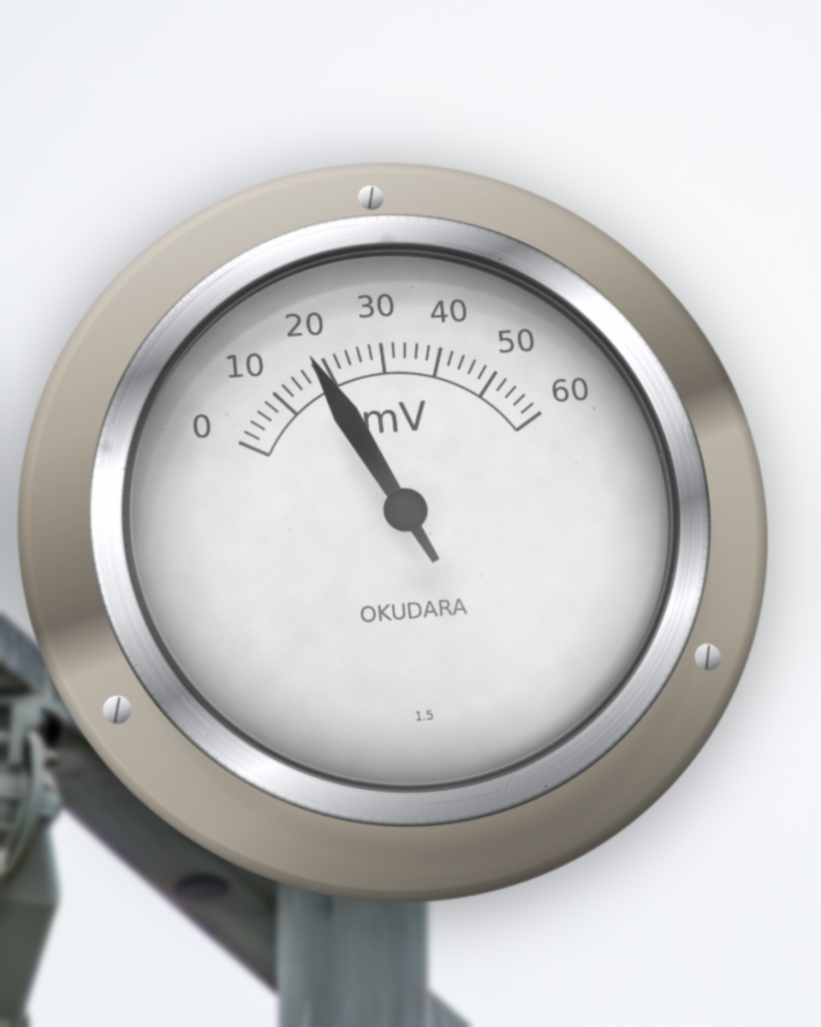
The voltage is {"value": 18, "unit": "mV"}
